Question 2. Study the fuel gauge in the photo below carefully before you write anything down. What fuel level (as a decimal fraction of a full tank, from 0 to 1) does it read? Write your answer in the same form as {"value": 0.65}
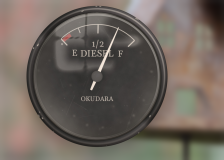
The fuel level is {"value": 0.75}
